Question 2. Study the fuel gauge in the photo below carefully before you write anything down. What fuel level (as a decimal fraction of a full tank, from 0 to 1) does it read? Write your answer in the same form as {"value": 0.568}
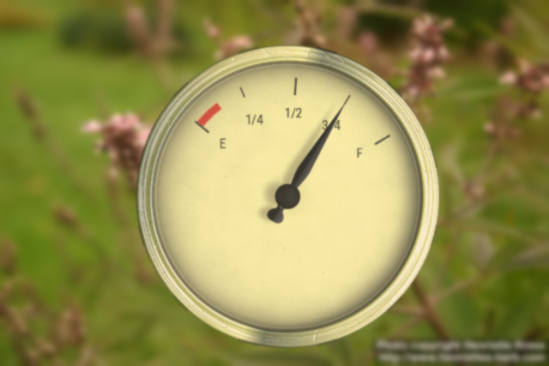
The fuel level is {"value": 0.75}
